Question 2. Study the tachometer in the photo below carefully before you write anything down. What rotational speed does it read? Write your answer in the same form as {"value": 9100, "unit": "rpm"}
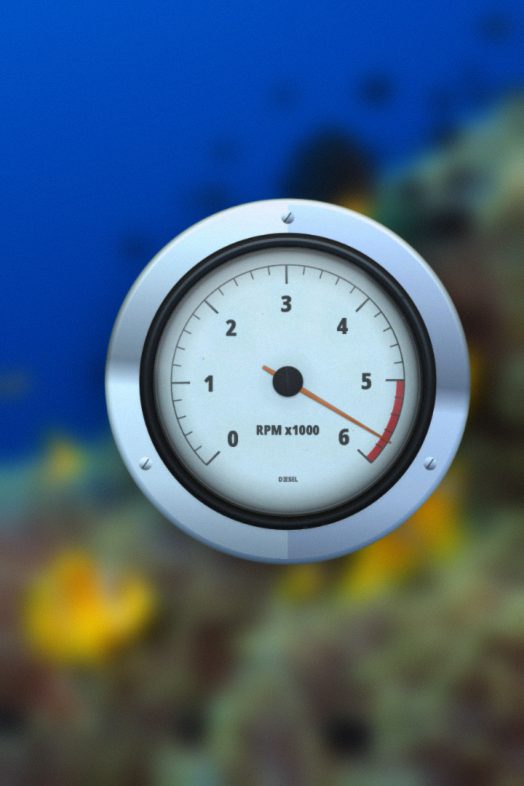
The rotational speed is {"value": 5700, "unit": "rpm"}
